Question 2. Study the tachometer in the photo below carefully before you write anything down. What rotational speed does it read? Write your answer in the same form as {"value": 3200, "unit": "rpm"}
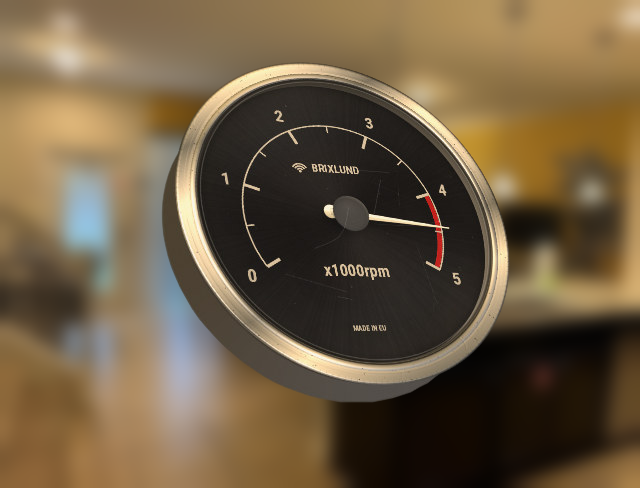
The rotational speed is {"value": 4500, "unit": "rpm"}
